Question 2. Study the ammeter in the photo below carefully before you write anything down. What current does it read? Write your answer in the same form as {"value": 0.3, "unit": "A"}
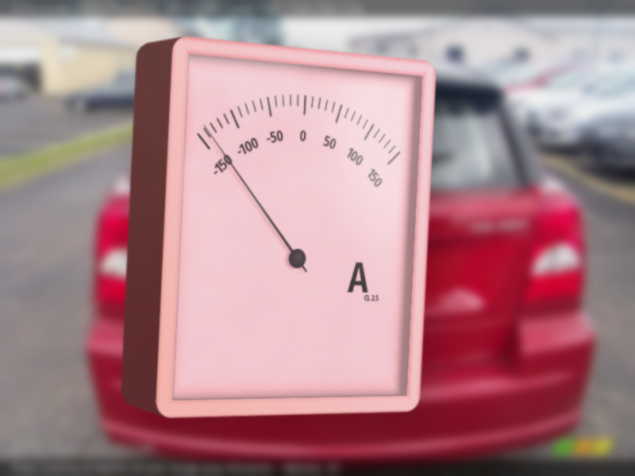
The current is {"value": -140, "unit": "A"}
